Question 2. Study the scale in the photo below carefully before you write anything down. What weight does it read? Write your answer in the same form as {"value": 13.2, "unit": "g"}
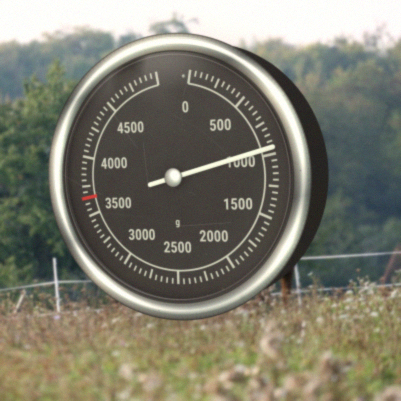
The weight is {"value": 950, "unit": "g"}
